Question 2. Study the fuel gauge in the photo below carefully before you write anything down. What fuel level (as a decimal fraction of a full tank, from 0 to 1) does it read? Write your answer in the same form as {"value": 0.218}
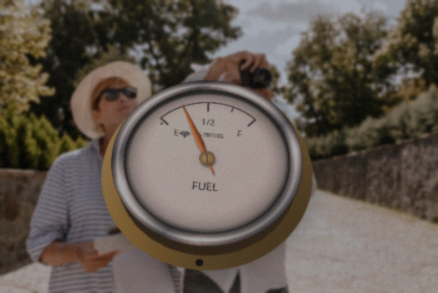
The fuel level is {"value": 0.25}
